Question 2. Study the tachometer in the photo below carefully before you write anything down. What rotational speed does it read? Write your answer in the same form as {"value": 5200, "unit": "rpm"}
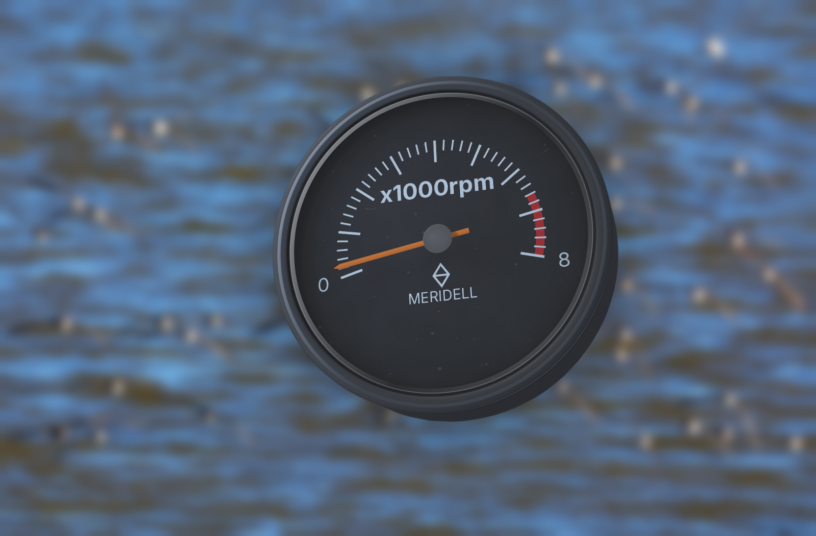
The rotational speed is {"value": 200, "unit": "rpm"}
